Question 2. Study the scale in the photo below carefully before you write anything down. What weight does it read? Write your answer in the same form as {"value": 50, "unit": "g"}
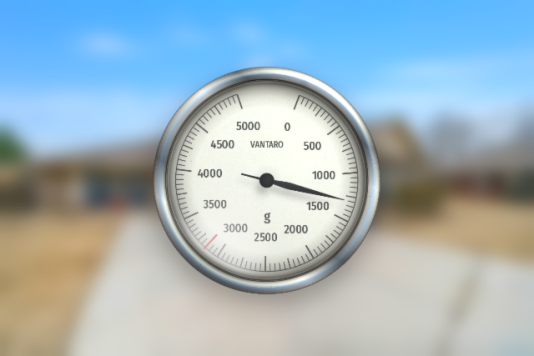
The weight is {"value": 1300, "unit": "g"}
